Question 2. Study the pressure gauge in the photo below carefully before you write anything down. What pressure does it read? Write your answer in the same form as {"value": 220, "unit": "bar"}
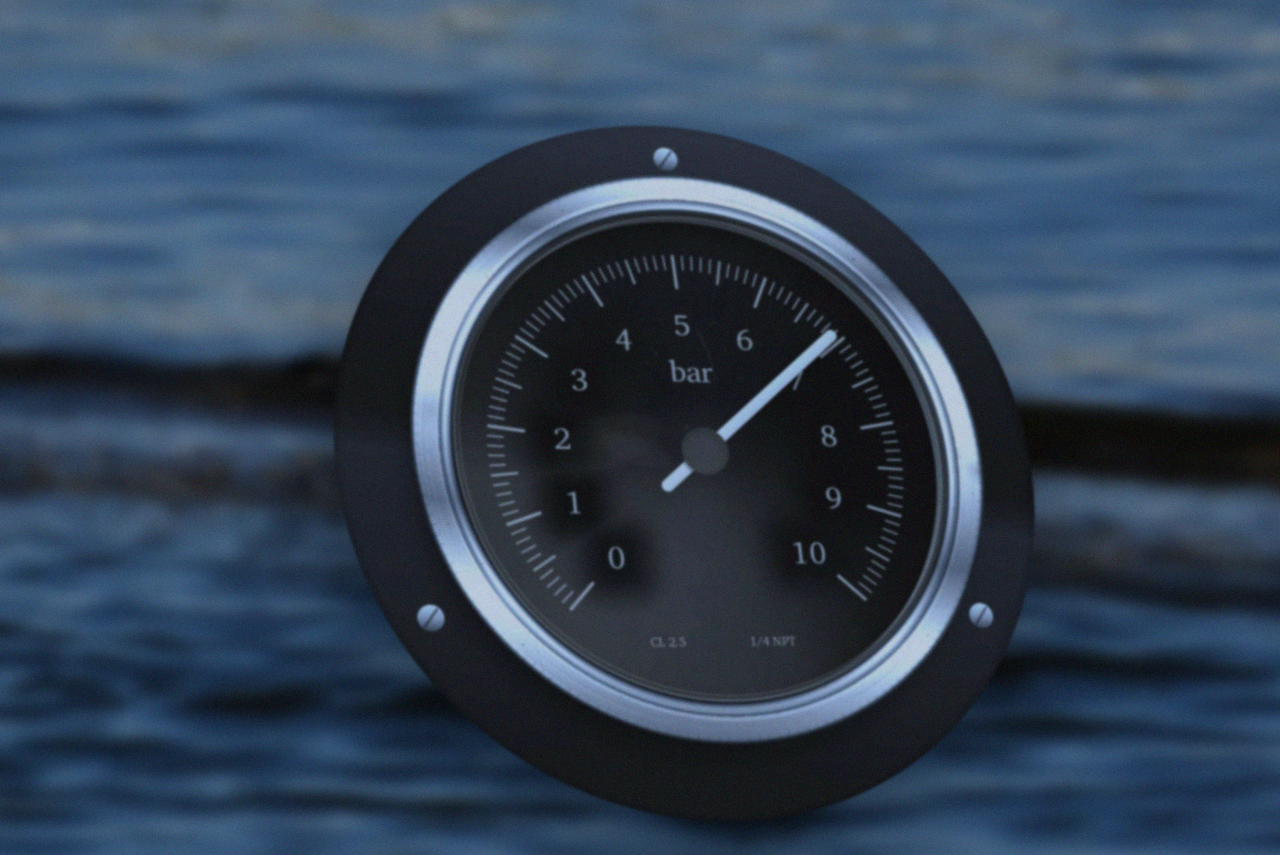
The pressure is {"value": 6.9, "unit": "bar"}
